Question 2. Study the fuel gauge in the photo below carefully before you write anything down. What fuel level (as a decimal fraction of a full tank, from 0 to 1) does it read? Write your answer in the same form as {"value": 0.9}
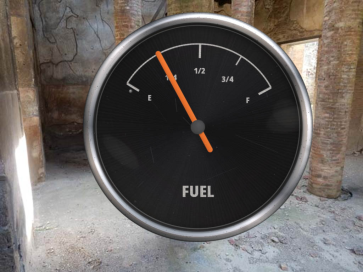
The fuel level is {"value": 0.25}
